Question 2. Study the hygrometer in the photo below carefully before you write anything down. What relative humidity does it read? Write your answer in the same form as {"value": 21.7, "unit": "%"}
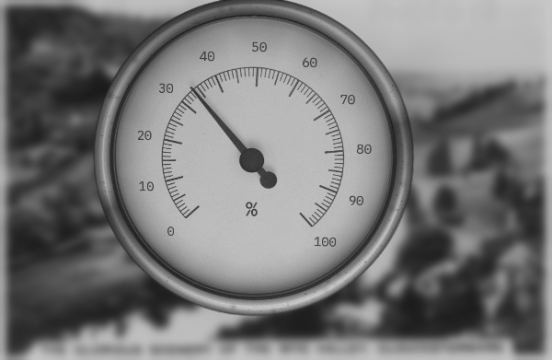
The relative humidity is {"value": 34, "unit": "%"}
